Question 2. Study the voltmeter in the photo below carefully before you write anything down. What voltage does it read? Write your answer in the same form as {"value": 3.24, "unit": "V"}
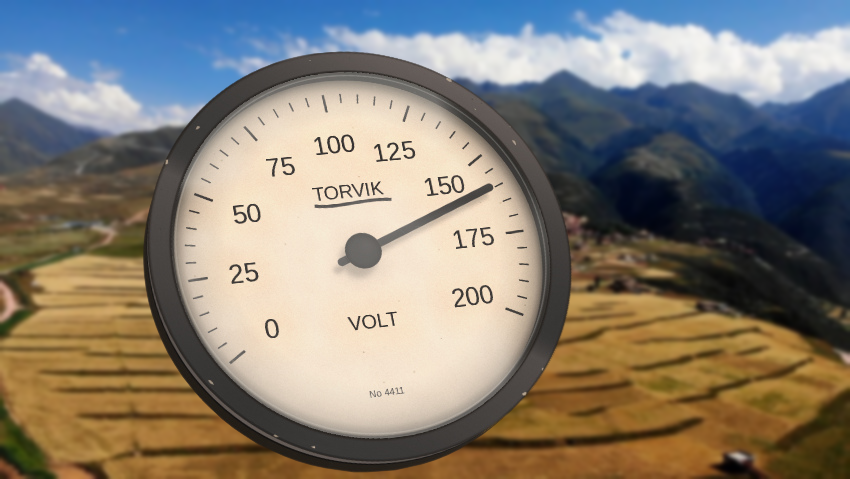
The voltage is {"value": 160, "unit": "V"}
